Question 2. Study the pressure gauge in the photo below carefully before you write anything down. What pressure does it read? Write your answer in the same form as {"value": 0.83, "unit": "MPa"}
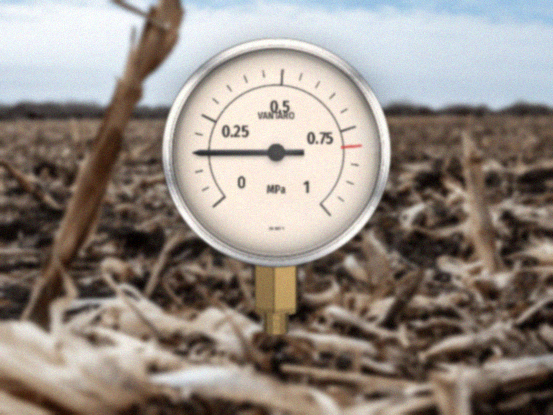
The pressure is {"value": 0.15, "unit": "MPa"}
